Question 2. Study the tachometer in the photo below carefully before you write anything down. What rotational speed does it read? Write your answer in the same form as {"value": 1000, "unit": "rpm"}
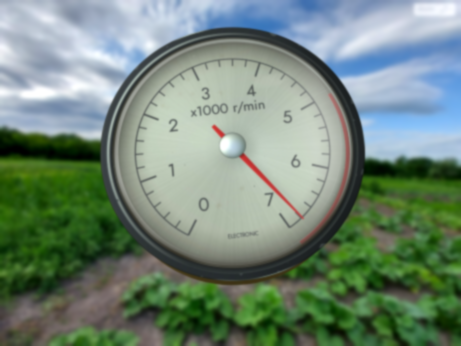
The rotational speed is {"value": 6800, "unit": "rpm"}
